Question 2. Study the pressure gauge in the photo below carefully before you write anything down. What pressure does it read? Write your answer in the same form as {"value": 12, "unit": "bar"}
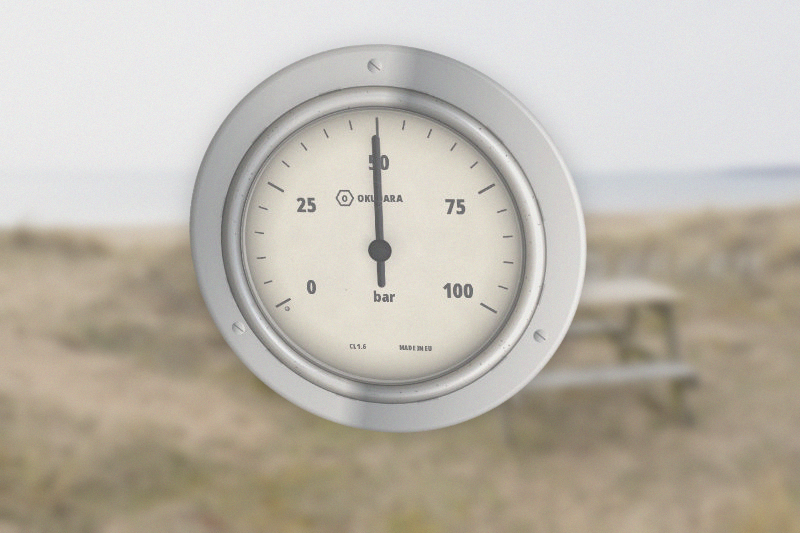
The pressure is {"value": 50, "unit": "bar"}
